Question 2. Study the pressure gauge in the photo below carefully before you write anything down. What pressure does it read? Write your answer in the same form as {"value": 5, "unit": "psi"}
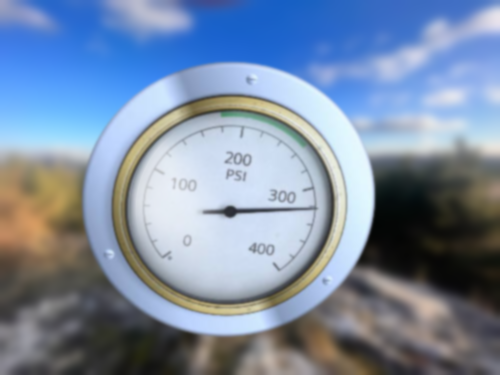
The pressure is {"value": 320, "unit": "psi"}
